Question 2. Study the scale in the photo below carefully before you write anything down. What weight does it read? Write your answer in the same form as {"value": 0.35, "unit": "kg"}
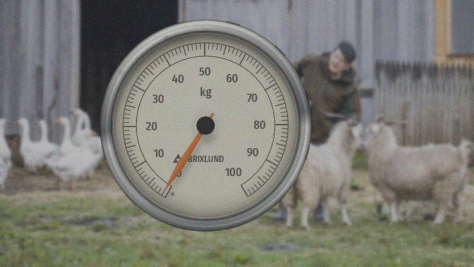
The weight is {"value": 1, "unit": "kg"}
